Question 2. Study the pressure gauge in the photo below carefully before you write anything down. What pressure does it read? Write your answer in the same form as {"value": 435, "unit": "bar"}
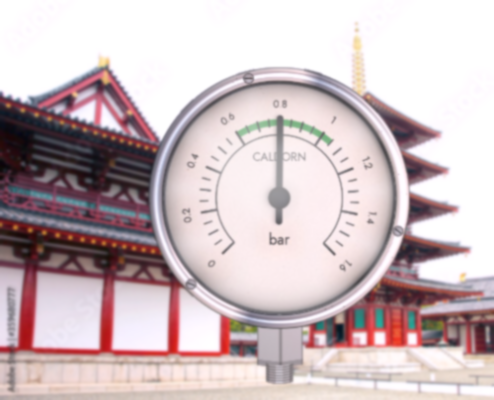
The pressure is {"value": 0.8, "unit": "bar"}
